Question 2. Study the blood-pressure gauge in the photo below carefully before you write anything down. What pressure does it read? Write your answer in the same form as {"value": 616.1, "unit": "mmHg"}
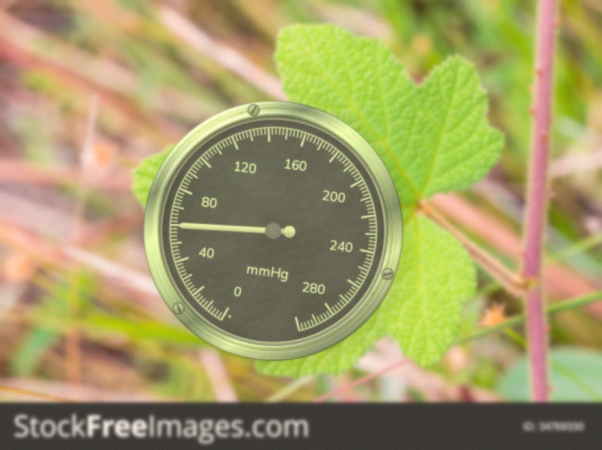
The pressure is {"value": 60, "unit": "mmHg"}
